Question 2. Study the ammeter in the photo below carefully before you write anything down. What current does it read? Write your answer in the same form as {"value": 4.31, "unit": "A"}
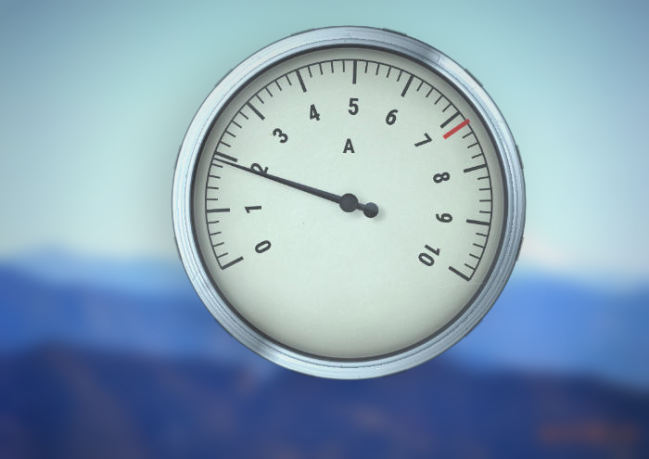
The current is {"value": 1.9, "unit": "A"}
